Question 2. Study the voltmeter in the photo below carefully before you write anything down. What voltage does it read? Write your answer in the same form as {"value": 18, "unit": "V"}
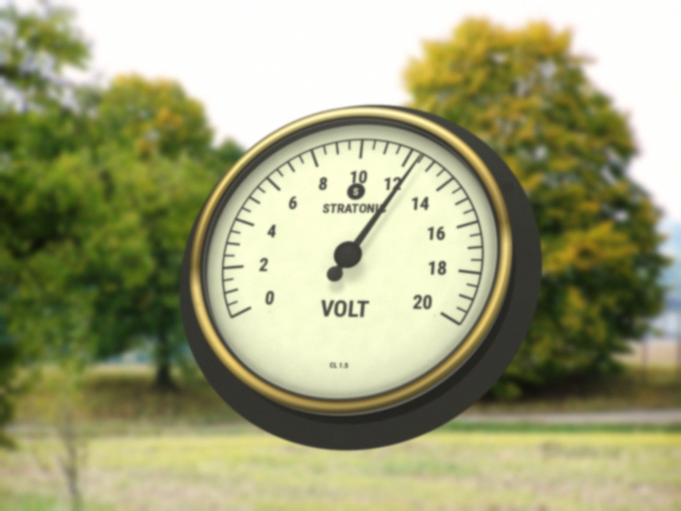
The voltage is {"value": 12.5, "unit": "V"}
